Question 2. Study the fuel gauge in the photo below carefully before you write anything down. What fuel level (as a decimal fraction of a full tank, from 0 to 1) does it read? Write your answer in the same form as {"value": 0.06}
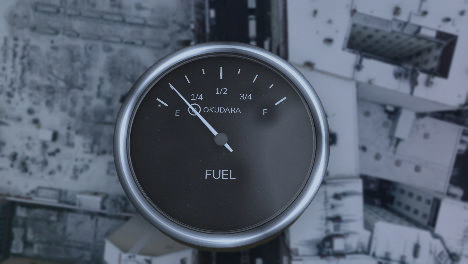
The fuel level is {"value": 0.125}
